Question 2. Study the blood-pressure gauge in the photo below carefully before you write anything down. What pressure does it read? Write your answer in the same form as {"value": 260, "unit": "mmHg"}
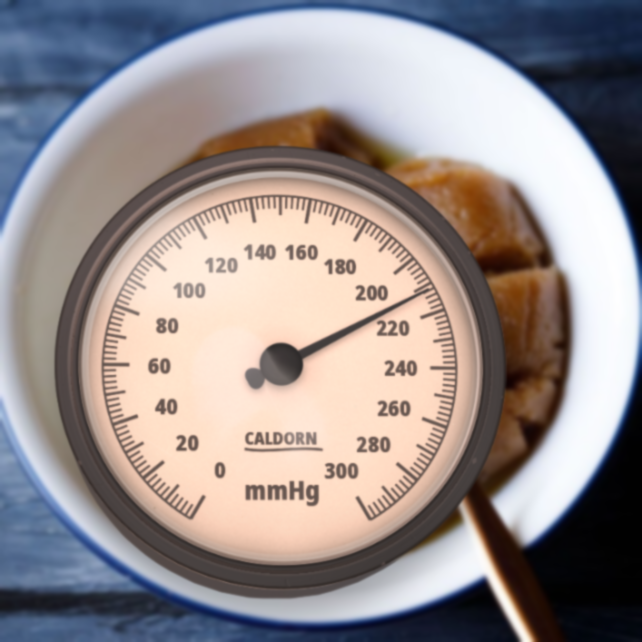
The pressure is {"value": 212, "unit": "mmHg"}
